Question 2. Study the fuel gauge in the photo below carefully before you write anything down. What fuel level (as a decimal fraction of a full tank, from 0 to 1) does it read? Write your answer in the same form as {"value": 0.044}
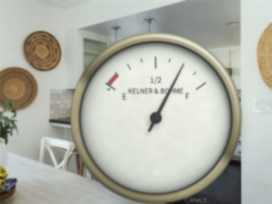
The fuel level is {"value": 0.75}
